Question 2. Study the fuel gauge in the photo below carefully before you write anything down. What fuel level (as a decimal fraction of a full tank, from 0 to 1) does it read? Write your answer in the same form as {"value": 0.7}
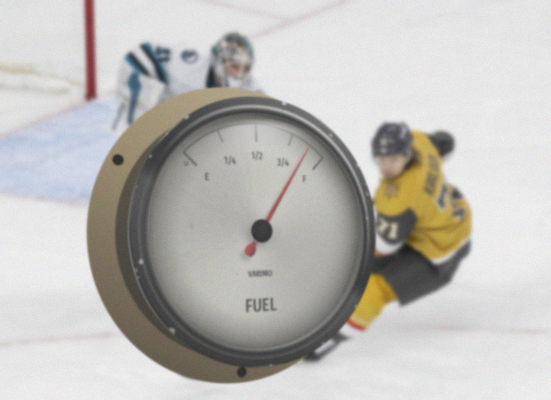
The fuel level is {"value": 0.875}
